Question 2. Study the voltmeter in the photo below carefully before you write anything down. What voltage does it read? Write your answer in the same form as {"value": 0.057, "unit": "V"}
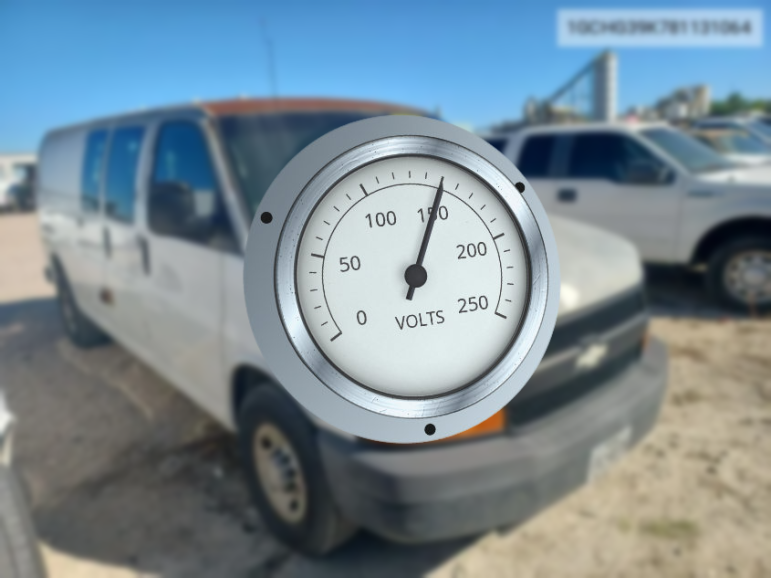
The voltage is {"value": 150, "unit": "V"}
